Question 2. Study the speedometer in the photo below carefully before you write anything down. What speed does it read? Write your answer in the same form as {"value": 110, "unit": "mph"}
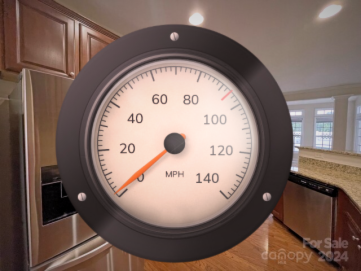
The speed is {"value": 2, "unit": "mph"}
